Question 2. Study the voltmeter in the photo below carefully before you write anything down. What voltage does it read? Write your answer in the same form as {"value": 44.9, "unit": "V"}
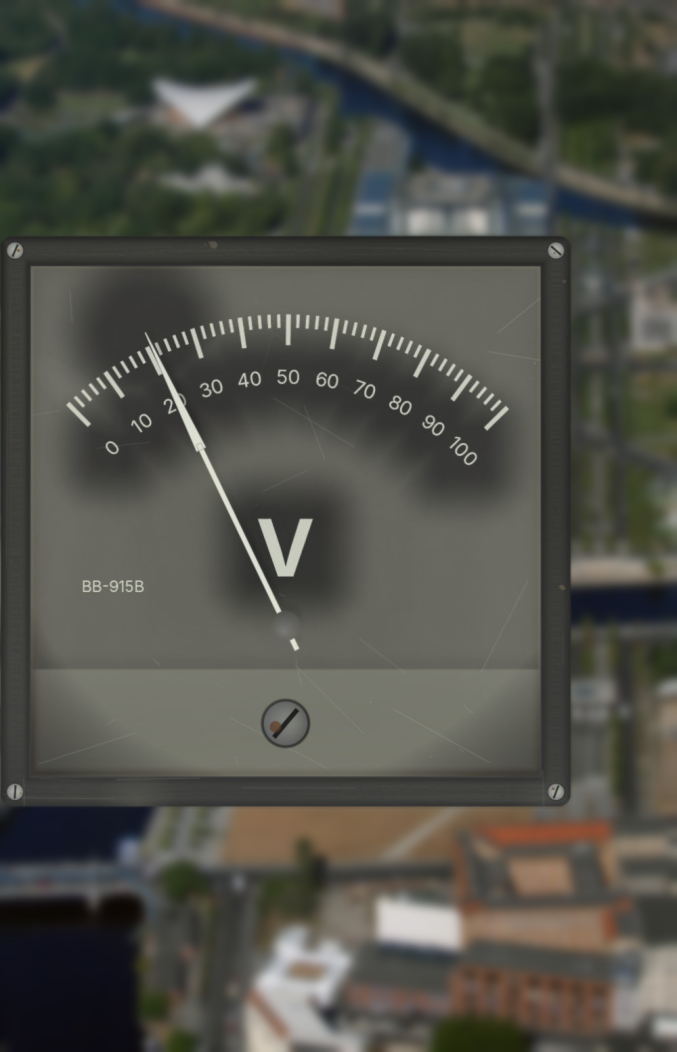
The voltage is {"value": 21, "unit": "V"}
